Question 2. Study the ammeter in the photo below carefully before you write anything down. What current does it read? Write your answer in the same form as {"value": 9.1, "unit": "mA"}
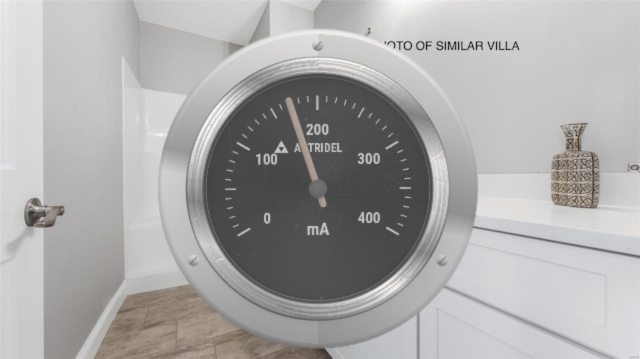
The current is {"value": 170, "unit": "mA"}
